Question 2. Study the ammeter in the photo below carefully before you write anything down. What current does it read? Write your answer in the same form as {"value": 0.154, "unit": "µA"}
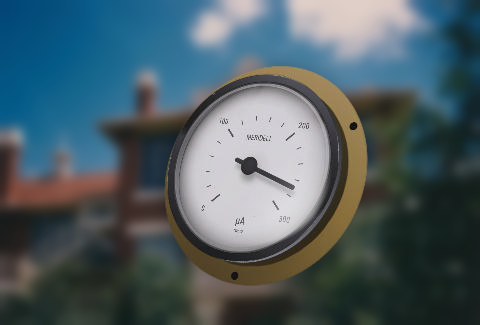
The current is {"value": 270, "unit": "µA"}
